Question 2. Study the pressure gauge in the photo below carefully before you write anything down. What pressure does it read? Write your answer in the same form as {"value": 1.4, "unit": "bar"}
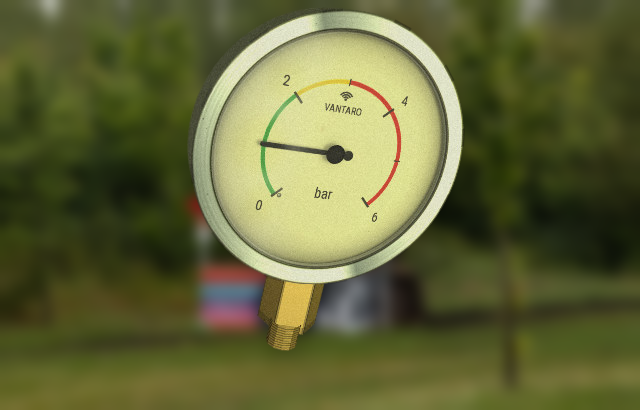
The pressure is {"value": 1, "unit": "bar"}
